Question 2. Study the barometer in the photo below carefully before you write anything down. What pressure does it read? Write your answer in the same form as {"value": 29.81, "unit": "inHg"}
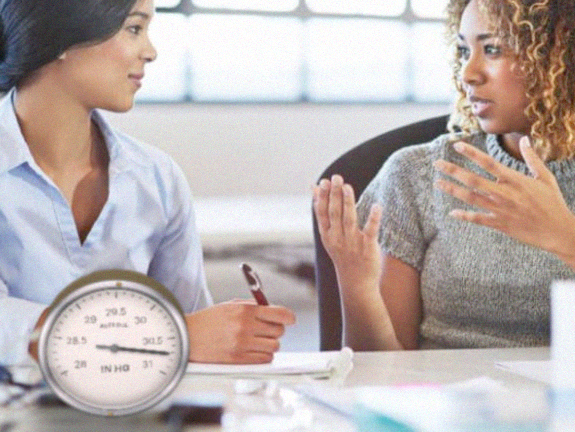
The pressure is {"value": 30.7, "unit": "inHg"}
